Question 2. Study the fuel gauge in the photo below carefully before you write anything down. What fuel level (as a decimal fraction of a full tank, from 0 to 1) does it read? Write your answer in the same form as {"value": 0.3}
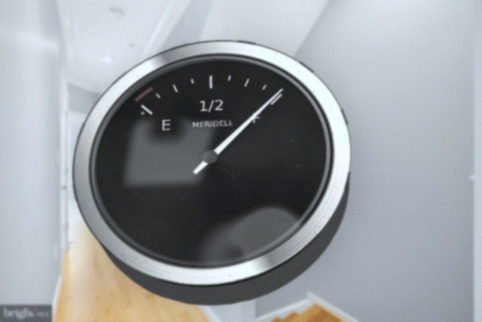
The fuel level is {"value": 1}
